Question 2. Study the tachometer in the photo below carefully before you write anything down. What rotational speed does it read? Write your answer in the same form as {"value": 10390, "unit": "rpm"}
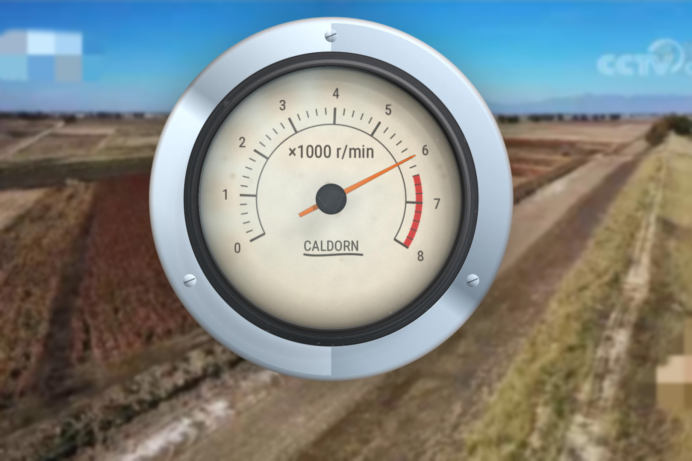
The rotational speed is {"value": 6000, "unit": "rpm"}
